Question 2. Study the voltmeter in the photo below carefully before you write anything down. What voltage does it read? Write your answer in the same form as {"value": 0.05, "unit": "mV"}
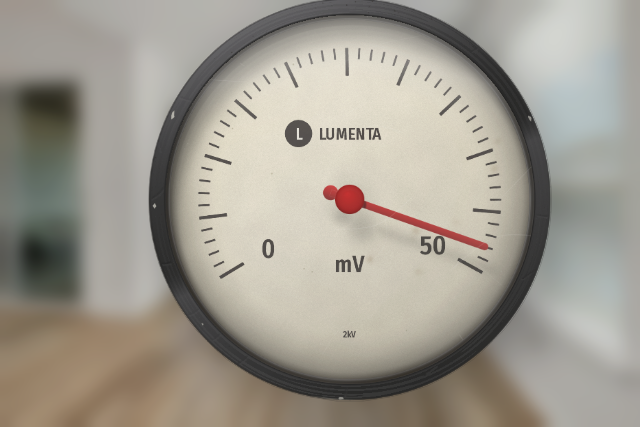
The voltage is {"value": 48, "unit": "mV"}
